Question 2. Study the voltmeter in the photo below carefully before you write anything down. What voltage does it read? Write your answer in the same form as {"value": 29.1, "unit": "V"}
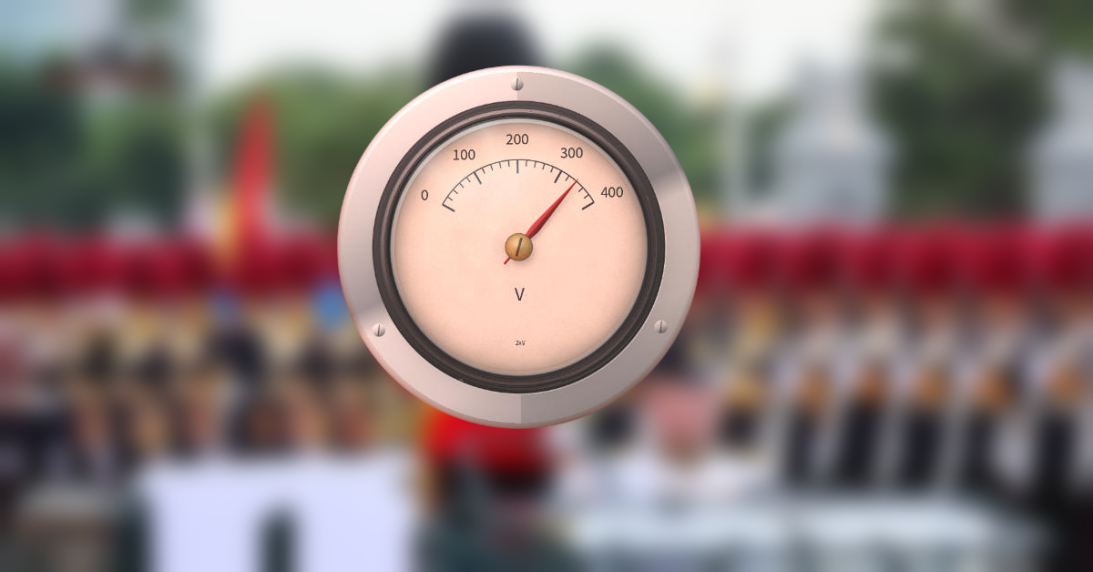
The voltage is {"value": 340, "unit": "V"}
